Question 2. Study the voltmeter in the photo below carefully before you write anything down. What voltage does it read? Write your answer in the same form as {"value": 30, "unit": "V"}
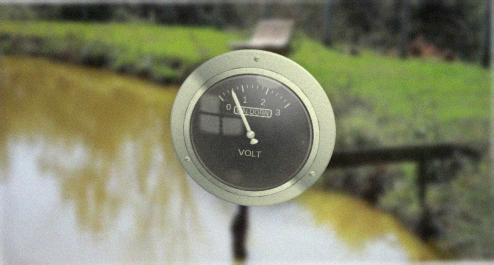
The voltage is {"value": 0.6, "unit": "V"}
